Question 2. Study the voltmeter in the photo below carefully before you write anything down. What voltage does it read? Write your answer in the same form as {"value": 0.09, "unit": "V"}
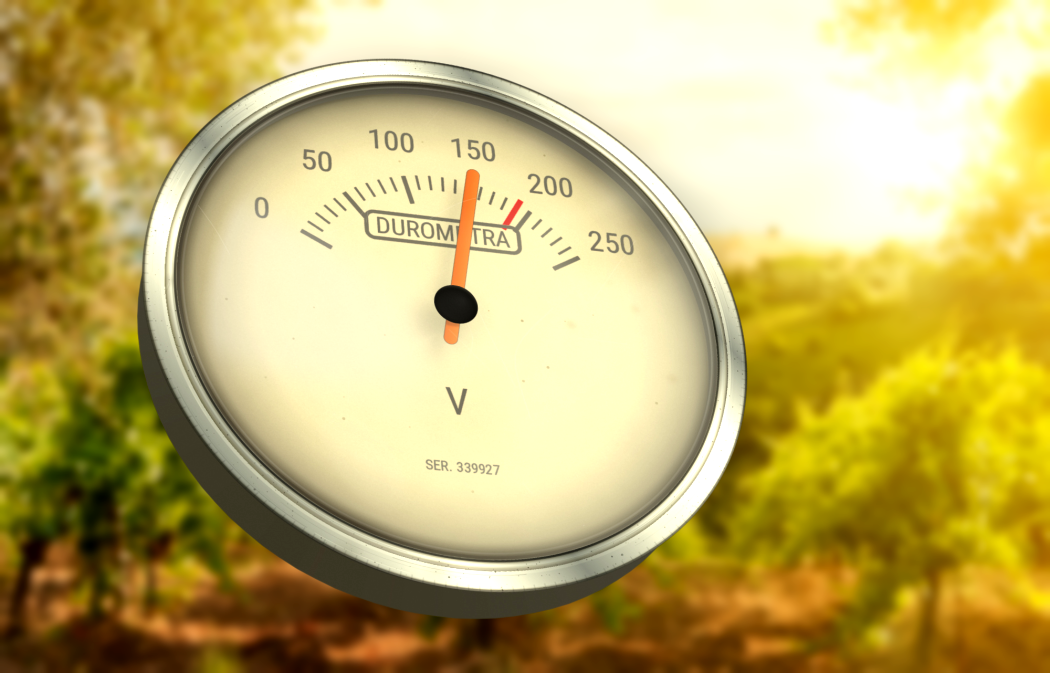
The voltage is {"value": 150, "unit": "V"}
